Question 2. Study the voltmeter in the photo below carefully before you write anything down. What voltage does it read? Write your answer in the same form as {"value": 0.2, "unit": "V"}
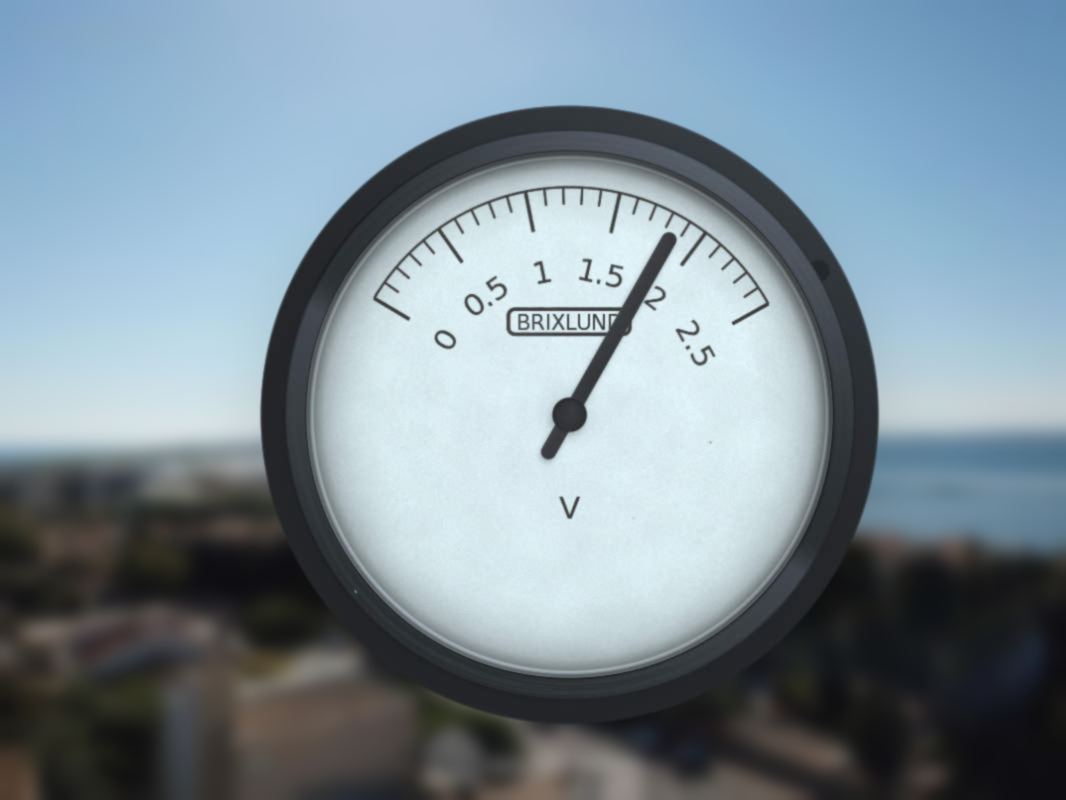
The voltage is {"value": 1.85, "unit": "V"}
